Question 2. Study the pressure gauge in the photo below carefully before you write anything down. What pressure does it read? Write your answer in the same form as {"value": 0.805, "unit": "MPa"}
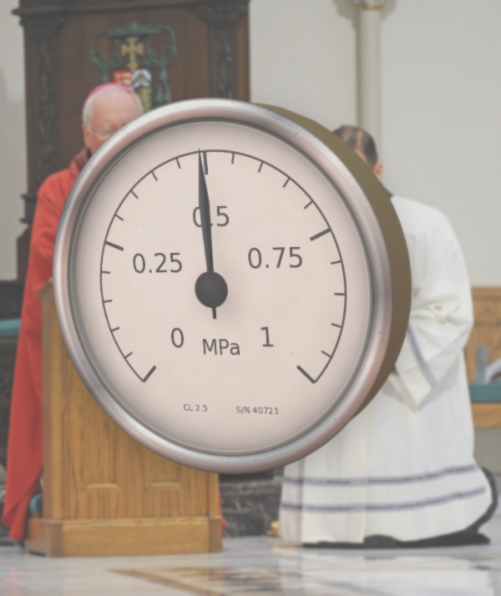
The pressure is {"value": 0.5, "unit": "MPa"}
